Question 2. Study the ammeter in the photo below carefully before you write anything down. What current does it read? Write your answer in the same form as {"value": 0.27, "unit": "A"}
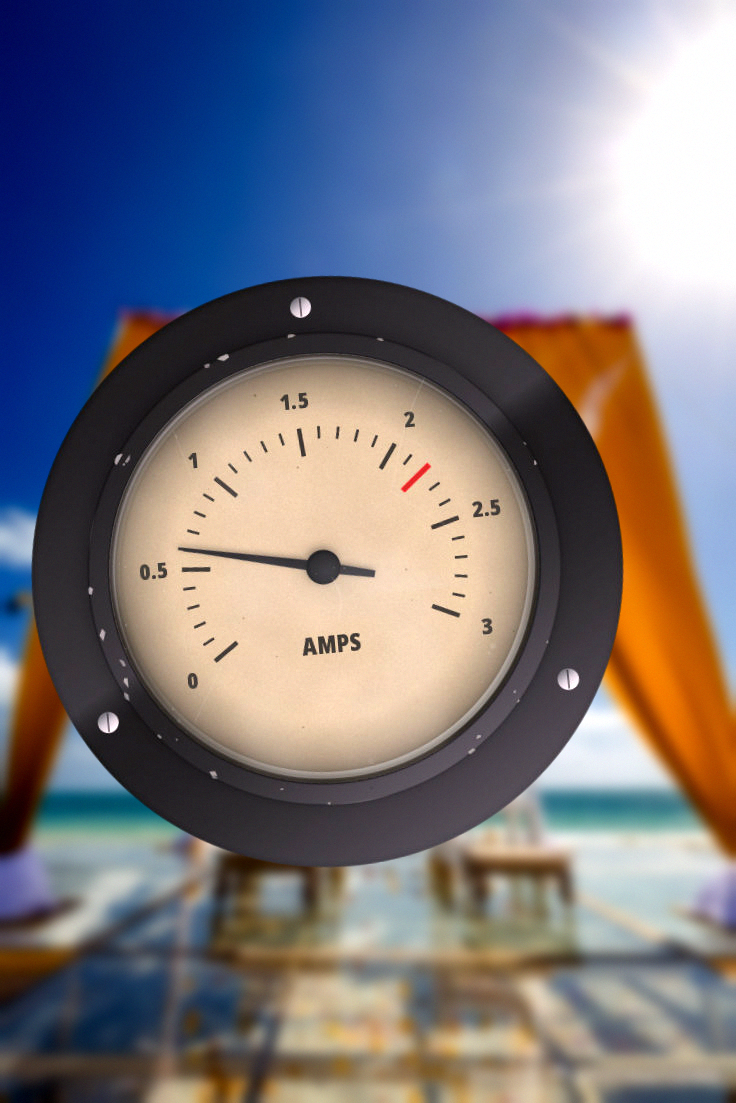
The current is {"value": 0.6, "unit": "A"}
